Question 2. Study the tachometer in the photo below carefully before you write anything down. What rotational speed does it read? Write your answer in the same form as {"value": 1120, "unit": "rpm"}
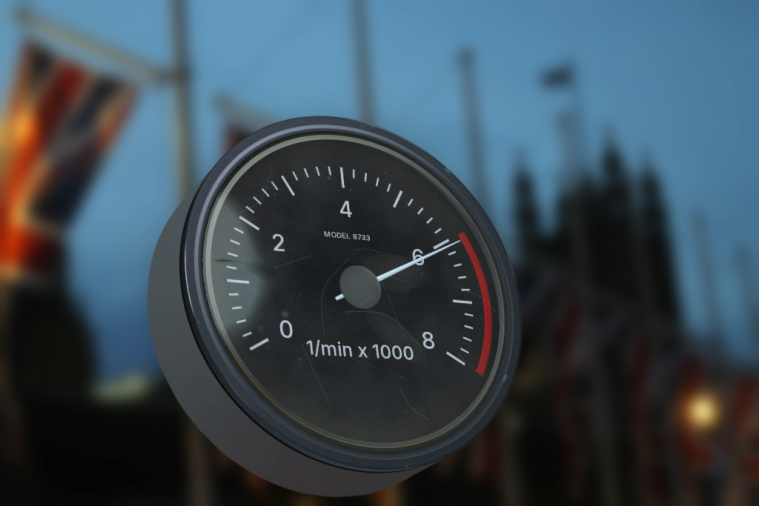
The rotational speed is {"value": 6100, "unit": "rpm"}
